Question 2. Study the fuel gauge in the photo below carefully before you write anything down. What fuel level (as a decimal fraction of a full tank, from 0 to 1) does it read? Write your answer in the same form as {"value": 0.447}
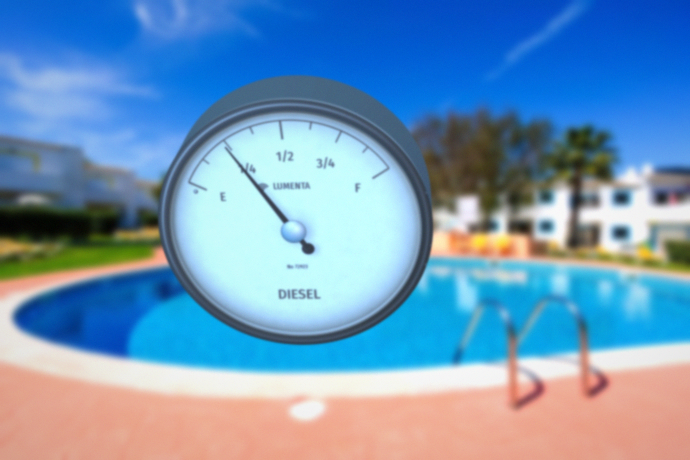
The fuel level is {"value": 0.25}
